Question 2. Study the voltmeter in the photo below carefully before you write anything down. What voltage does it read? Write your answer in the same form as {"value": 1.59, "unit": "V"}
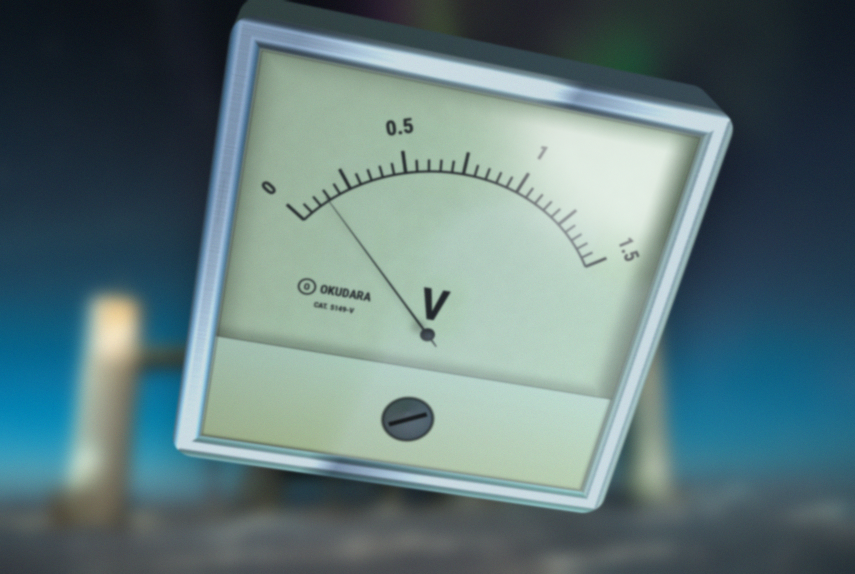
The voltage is {"value": 0.15, "unit": "V"}
